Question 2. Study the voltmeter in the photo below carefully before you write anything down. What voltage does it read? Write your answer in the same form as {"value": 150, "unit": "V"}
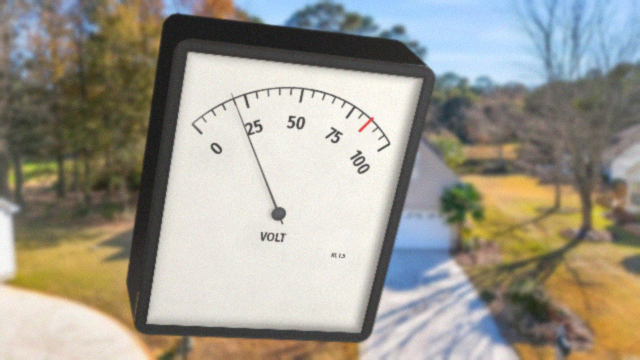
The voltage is {"value": 20, "unit": "V"}
